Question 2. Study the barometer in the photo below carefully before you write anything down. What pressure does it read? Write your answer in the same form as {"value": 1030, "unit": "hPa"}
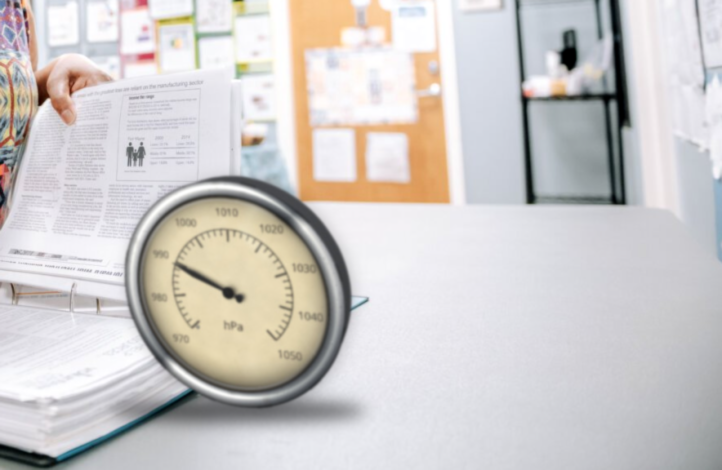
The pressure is {"value": 990, "unit": "hPa"}
